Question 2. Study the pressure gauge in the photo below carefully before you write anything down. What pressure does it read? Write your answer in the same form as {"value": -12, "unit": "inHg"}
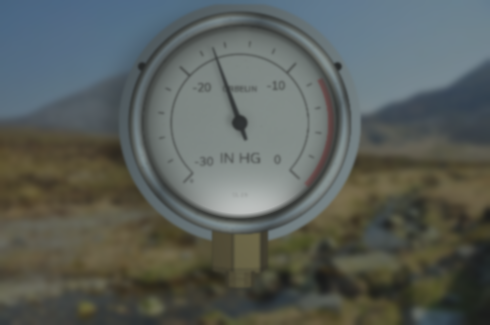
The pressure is {"value": -17, "unit": "inHg"}
